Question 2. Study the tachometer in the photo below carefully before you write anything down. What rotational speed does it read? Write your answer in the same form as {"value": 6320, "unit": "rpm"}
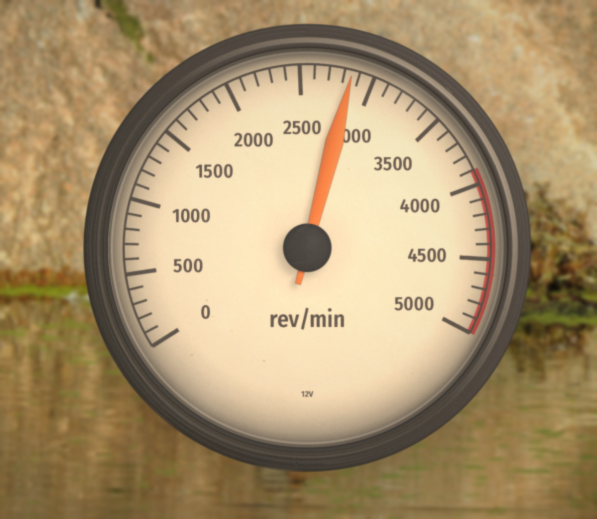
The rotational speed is {"value": 2850, "unit": "rpm"}
